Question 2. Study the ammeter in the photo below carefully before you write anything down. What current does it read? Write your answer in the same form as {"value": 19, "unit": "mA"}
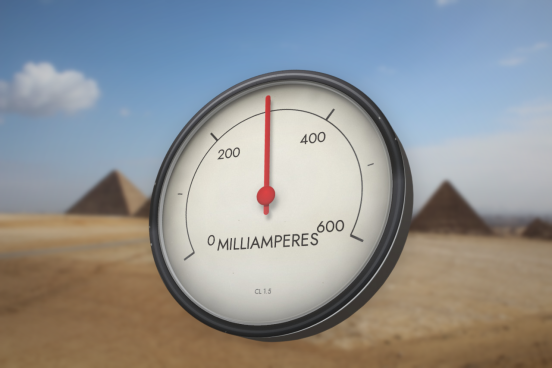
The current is {"value": 300, "unit": "mA"}
